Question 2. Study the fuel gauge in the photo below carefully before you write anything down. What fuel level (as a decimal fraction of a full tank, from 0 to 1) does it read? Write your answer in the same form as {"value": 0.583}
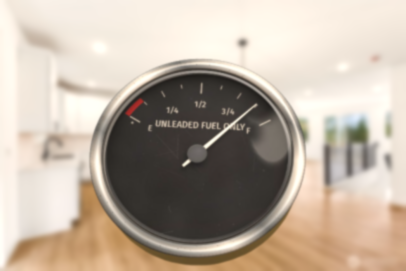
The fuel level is {"value": 0.875}
